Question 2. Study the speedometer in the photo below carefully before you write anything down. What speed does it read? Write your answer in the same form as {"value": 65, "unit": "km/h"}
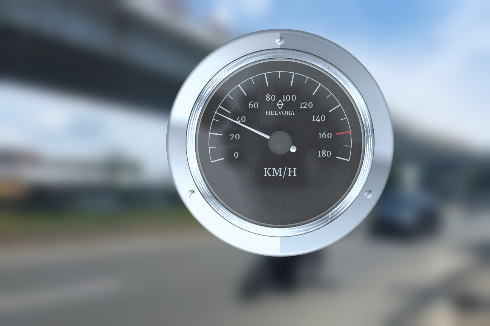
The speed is {"value": 35, "unit": "km/h"}
